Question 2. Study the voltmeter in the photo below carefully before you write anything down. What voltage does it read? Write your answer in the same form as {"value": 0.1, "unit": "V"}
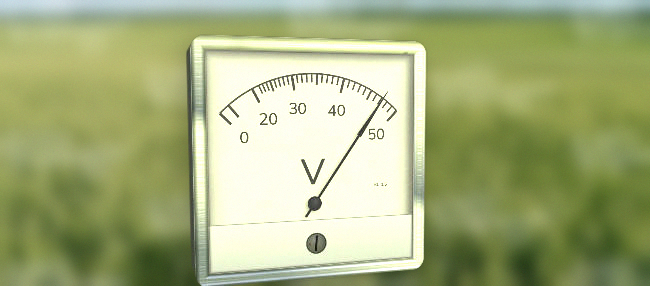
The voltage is {"value": 47, "unit": "V"}
